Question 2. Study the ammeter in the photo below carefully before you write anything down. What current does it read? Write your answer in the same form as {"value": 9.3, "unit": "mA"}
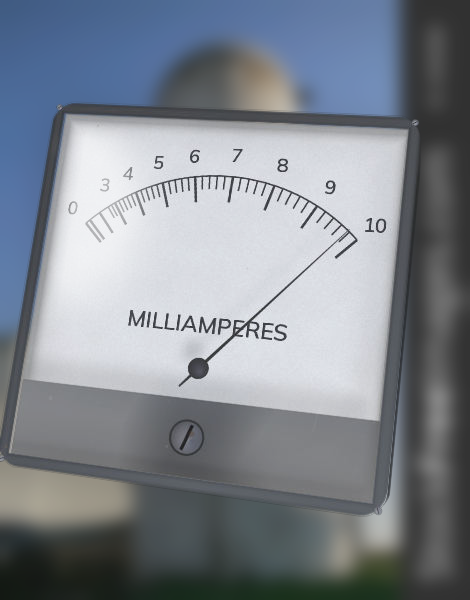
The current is {"value": 9.8, "unit": "mA"}
